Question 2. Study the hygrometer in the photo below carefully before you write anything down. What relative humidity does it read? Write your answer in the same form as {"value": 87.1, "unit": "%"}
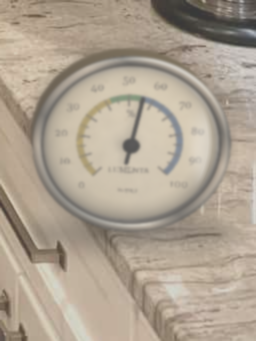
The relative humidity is {"value": 55, "unit": "%"}
